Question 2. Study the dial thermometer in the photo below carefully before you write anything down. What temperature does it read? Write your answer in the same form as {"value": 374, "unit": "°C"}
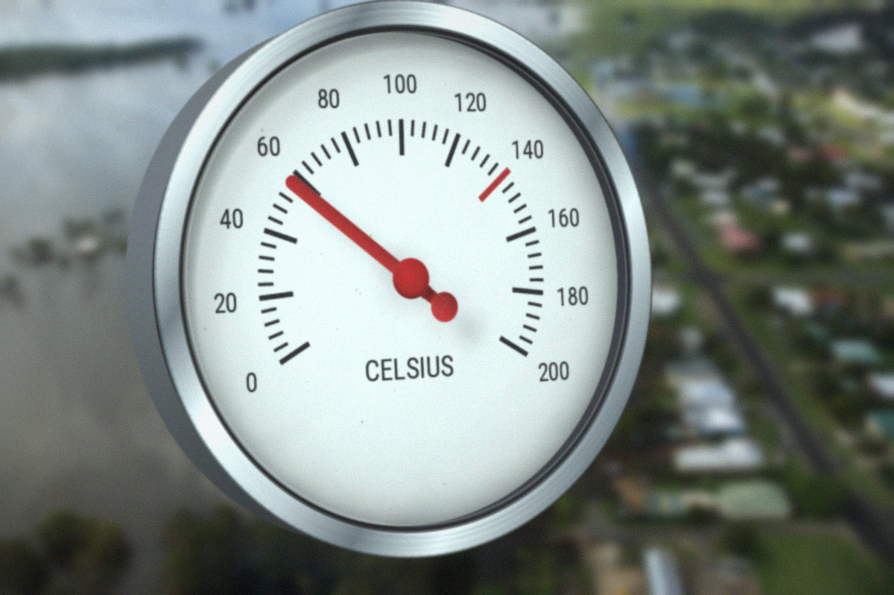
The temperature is {"value": 56, "unit": "°C"}
